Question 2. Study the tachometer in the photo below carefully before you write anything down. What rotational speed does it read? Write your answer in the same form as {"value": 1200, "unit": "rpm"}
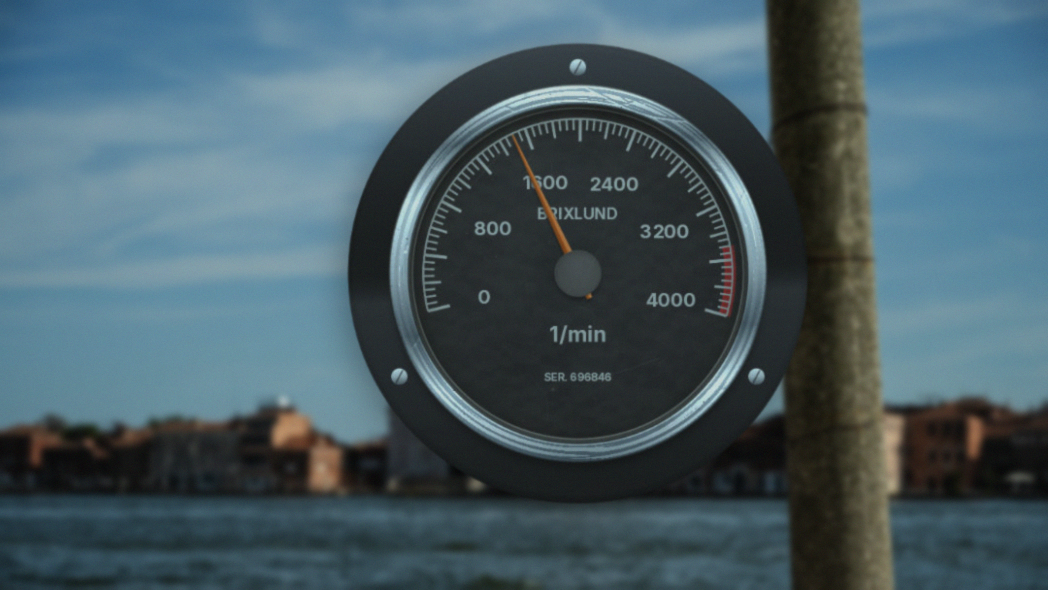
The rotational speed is {"value": 1500, "unit": "rpm"}
